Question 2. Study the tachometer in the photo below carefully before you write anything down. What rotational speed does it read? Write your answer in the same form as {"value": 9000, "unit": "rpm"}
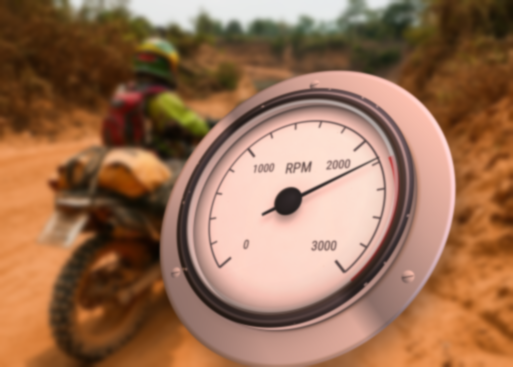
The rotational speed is {"value": 2200, "unit": "rpm"}
